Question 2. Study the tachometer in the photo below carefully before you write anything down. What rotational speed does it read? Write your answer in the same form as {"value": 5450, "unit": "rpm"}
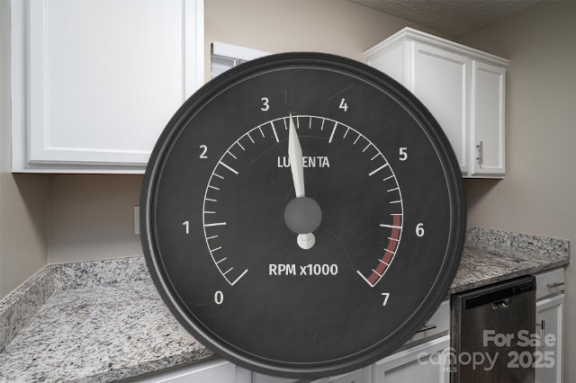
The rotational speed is {"value": 3300, "unit": "rpm"}
